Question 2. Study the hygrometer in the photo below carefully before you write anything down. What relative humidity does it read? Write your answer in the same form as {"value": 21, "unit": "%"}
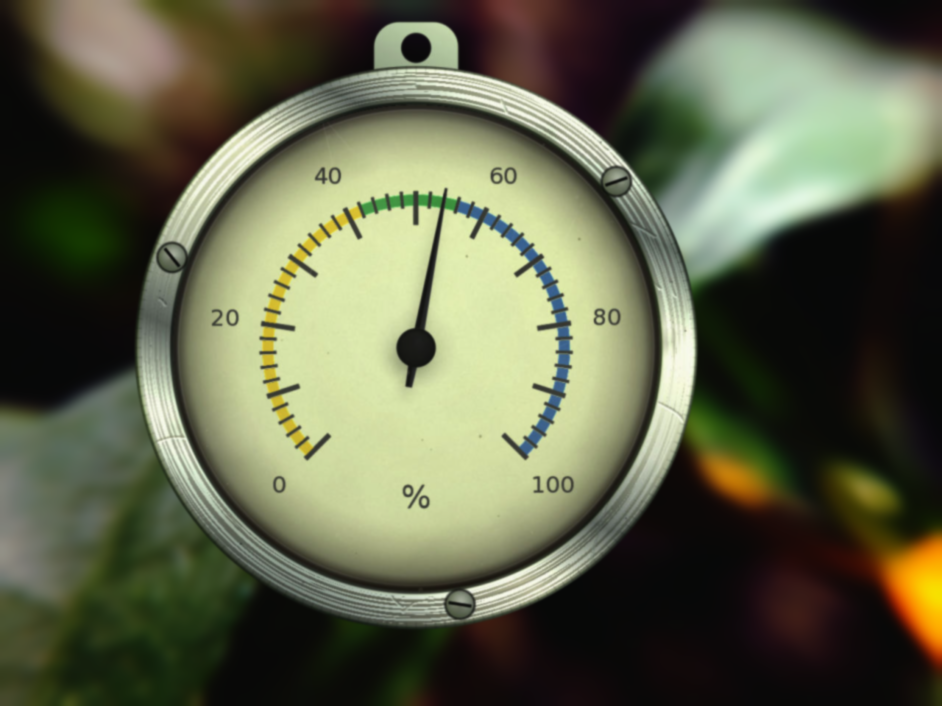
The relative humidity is {"value": 54, "unit": "%"}
